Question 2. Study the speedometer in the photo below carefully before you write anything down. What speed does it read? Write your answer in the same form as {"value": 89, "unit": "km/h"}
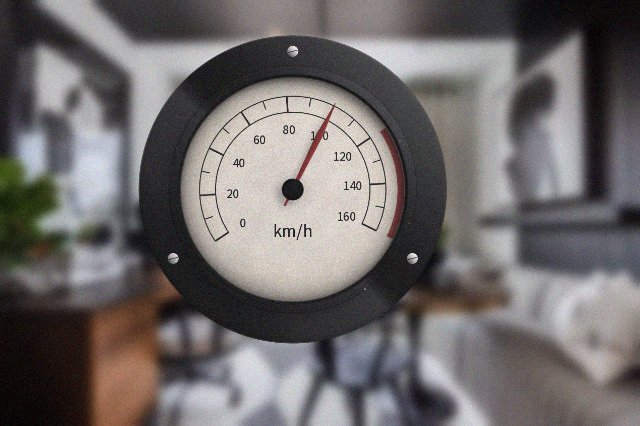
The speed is {"value": 100, "unit": "km/h"}
